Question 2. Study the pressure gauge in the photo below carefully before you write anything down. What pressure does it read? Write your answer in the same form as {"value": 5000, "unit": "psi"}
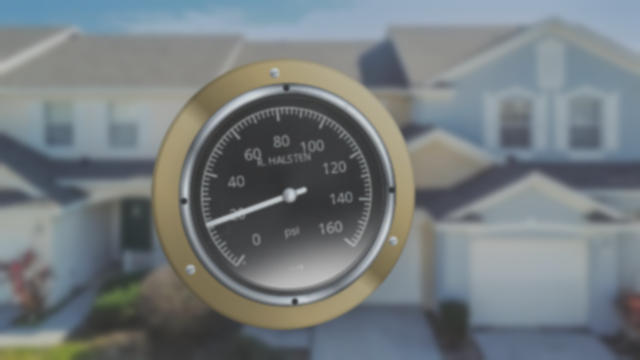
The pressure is {"value": 20, "unit": "psi"}
